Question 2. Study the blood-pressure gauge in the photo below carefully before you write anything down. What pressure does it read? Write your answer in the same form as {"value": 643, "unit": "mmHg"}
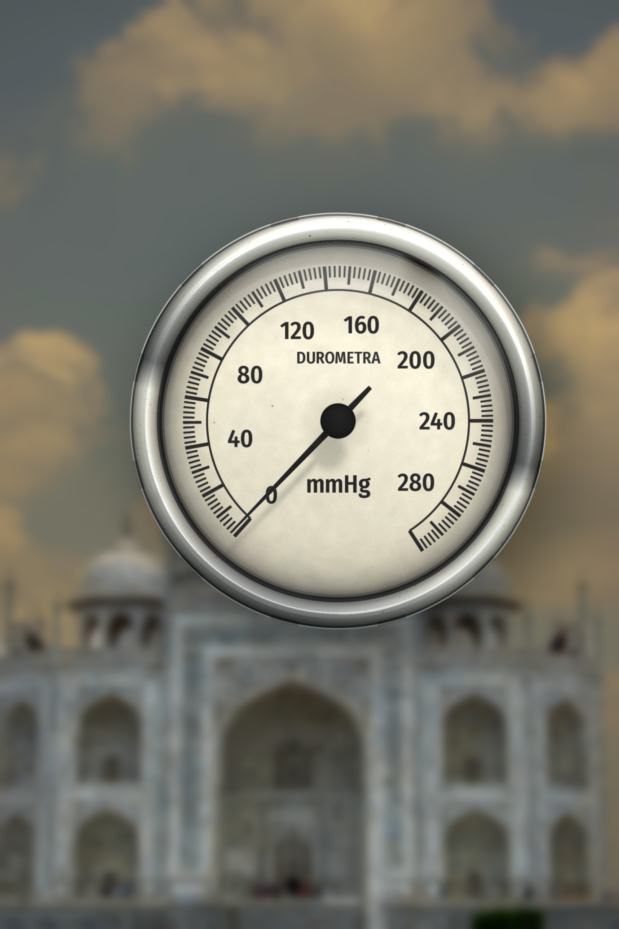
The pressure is {"value": 2, "unit": "mmHg"}
